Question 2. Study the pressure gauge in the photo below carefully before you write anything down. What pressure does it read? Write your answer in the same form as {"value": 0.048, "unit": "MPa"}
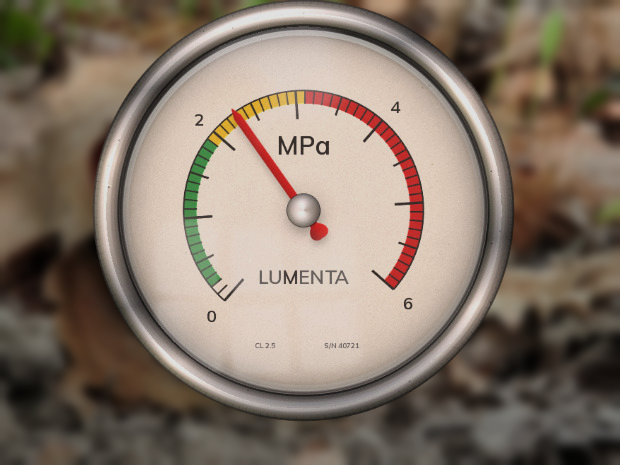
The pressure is {"value": 2.3, "unit": "MPa"}
